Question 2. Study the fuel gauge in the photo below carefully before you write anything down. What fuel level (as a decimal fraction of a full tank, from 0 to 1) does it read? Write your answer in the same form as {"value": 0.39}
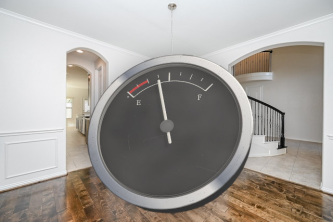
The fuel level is {"value": 0.375}
